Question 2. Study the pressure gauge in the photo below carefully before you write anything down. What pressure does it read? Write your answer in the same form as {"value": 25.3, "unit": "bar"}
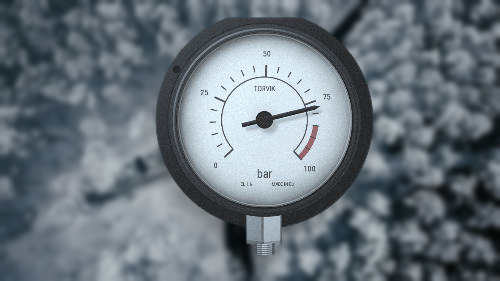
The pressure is {"value": 77.5, "unit": "bar"}
